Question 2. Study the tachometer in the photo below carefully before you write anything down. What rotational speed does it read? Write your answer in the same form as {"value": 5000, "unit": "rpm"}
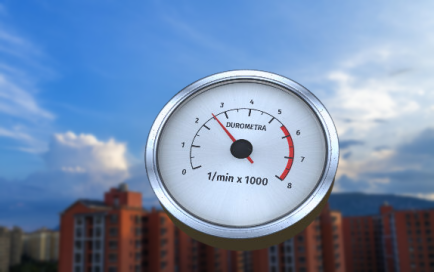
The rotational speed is {"value": 2500, "unit": "rpm"}
